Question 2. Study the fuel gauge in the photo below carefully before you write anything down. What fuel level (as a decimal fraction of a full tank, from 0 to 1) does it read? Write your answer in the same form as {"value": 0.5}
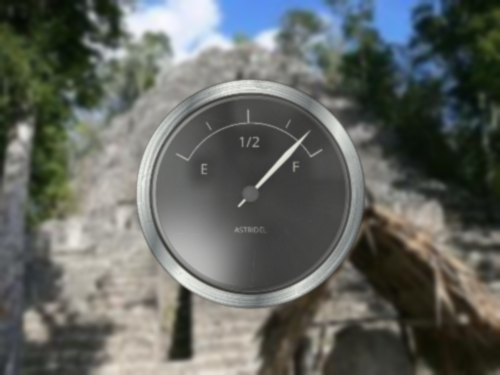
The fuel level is {"value": 0.875}
